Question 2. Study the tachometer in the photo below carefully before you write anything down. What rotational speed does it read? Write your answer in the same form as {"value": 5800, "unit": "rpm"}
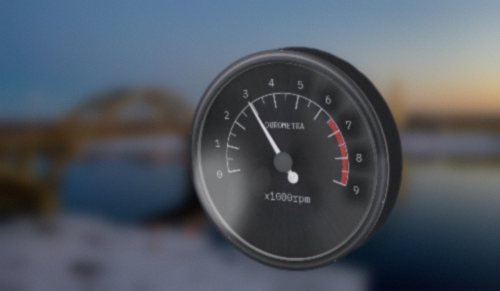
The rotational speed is {"value": 3000, "unit": "rpm"}
